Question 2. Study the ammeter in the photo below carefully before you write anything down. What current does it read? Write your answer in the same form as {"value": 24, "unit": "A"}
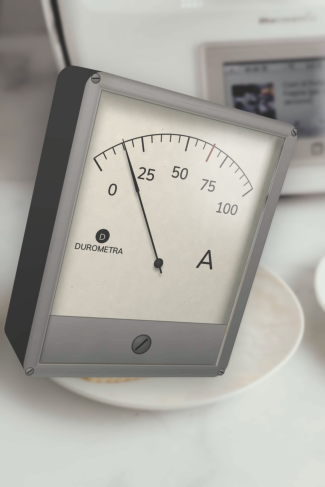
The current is {"value": 15, "unit": "A"}
